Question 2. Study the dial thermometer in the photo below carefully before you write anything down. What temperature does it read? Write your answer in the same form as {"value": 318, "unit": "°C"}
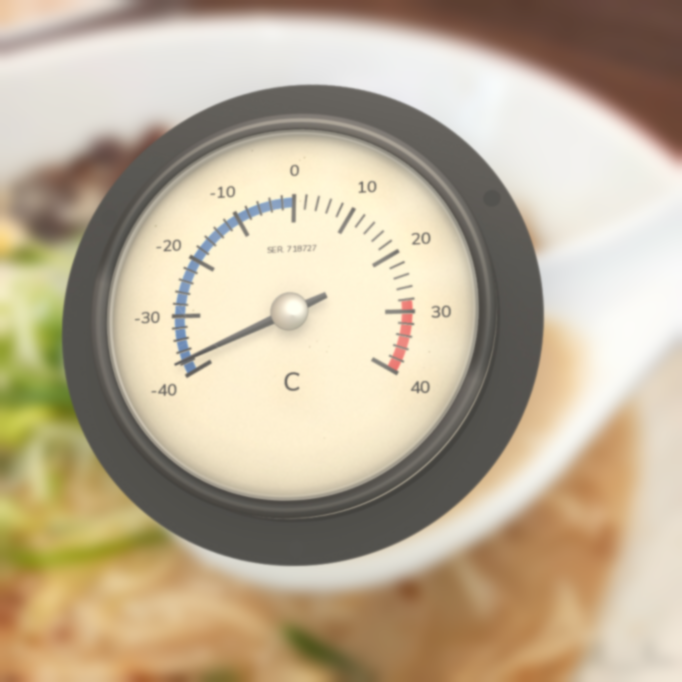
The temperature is {"value": -38, "unit": "°C"}
